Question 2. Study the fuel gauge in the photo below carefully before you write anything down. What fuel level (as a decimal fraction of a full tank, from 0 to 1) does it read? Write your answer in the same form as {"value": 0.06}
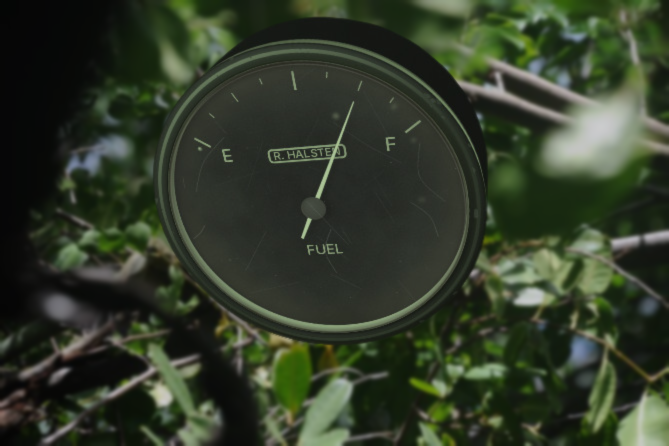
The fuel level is {"value": 0.75}
